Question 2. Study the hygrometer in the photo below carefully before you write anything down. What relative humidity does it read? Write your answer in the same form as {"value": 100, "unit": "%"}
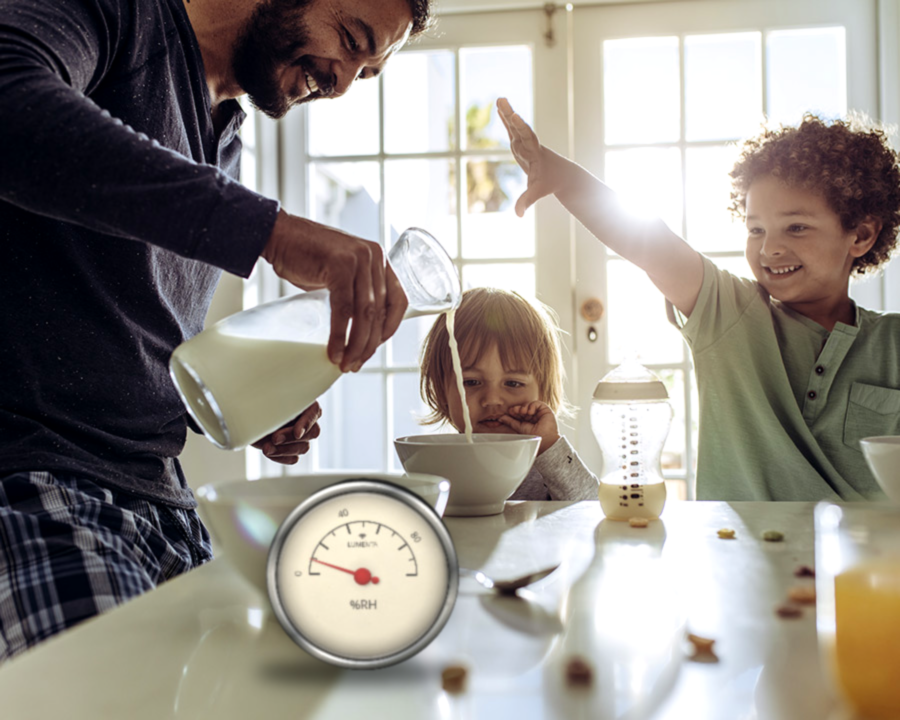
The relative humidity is {"value": 10, "unit": "%"}
